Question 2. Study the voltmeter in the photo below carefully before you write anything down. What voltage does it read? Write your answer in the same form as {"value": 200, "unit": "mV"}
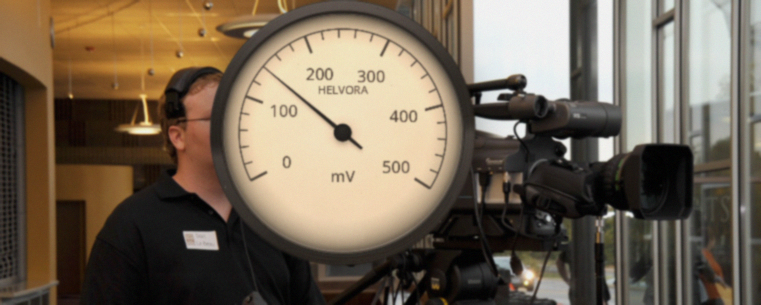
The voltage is {"value": 140, "unit": "mV"}
